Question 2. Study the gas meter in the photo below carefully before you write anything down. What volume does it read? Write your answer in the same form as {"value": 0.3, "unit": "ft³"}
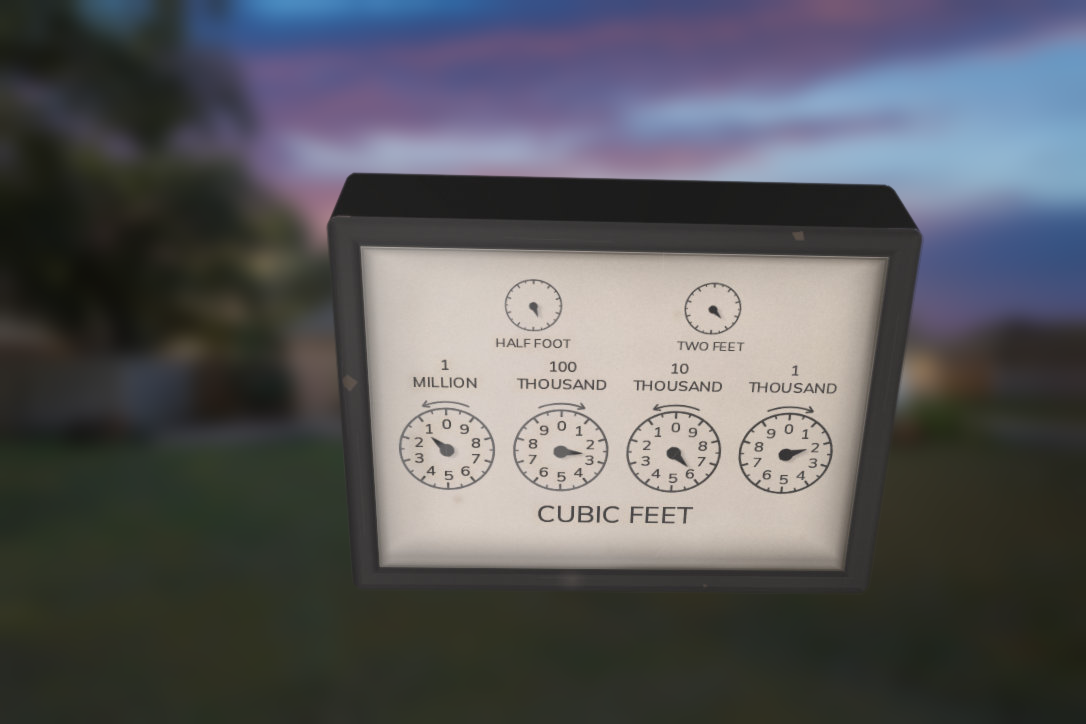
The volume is {"value": 126200, "unit": "ft³"}
